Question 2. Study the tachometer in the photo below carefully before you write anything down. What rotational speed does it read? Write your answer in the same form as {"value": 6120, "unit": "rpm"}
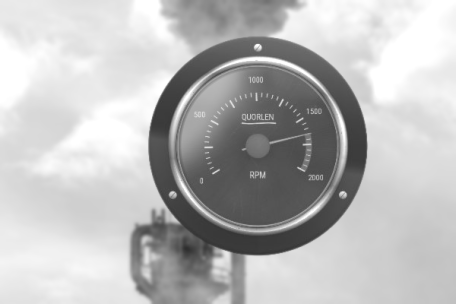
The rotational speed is {"value": 1650, "unit": "rpm"}
